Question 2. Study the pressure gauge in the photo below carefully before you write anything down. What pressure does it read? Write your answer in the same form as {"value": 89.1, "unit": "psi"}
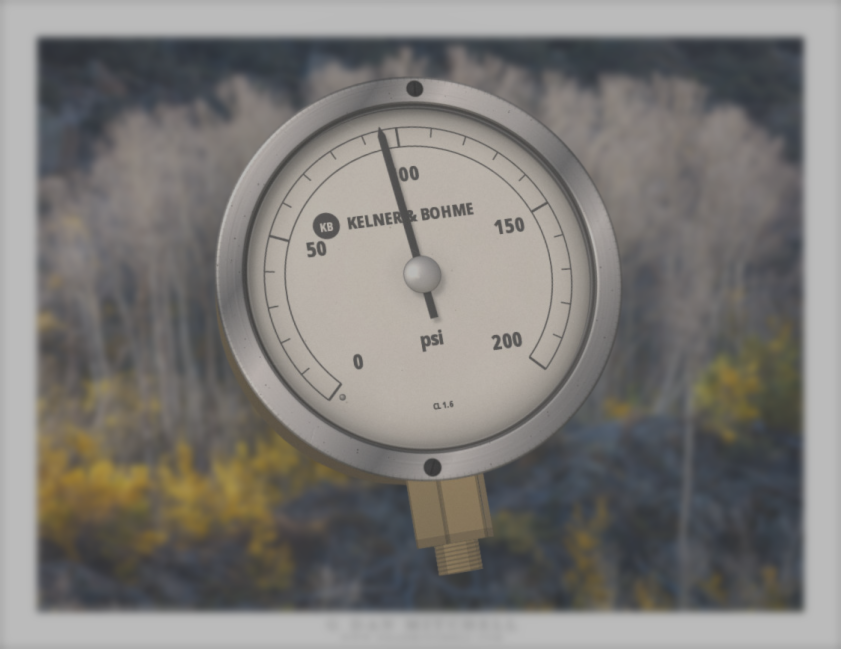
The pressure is {"value": 95, "unit": "psi"}
